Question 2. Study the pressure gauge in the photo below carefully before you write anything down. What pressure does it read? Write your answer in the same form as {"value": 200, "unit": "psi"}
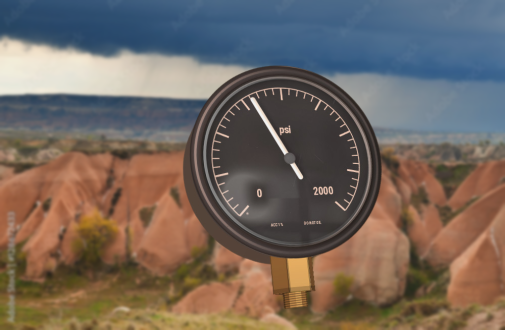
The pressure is {"value": 800, "unit": "psi"}
